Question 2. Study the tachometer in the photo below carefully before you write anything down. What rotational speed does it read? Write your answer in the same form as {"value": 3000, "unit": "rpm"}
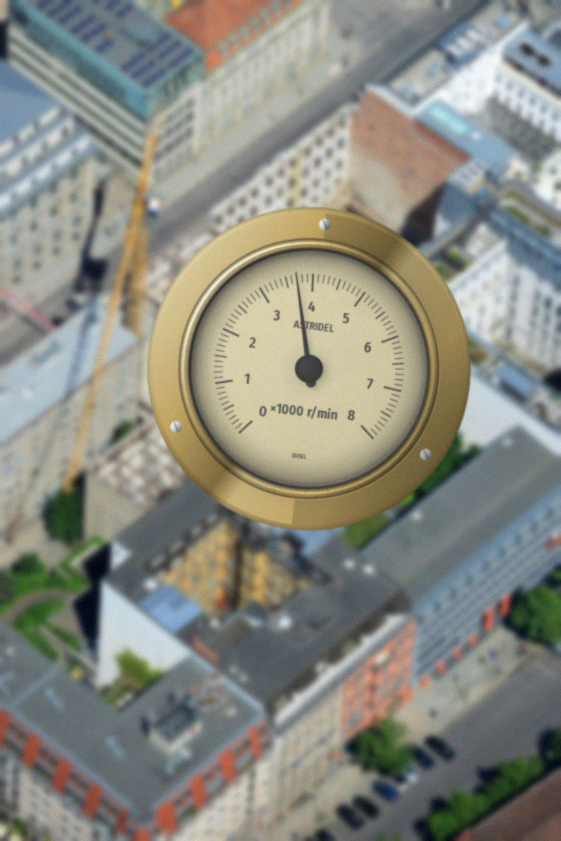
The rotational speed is {"value": 3700, "unit": "rpm"}
